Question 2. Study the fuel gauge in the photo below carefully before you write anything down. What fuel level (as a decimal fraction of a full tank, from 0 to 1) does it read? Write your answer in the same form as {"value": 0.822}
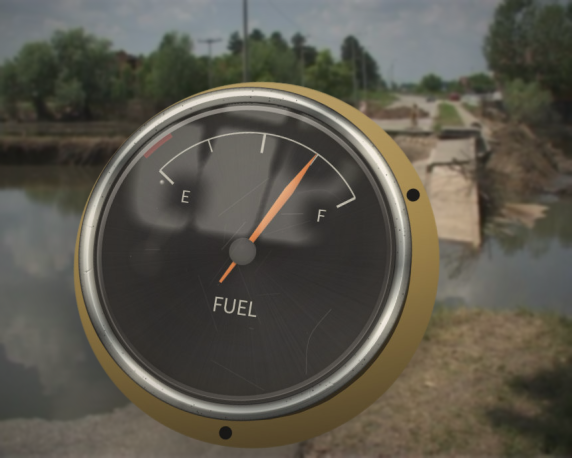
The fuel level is {"value": 0.75}
